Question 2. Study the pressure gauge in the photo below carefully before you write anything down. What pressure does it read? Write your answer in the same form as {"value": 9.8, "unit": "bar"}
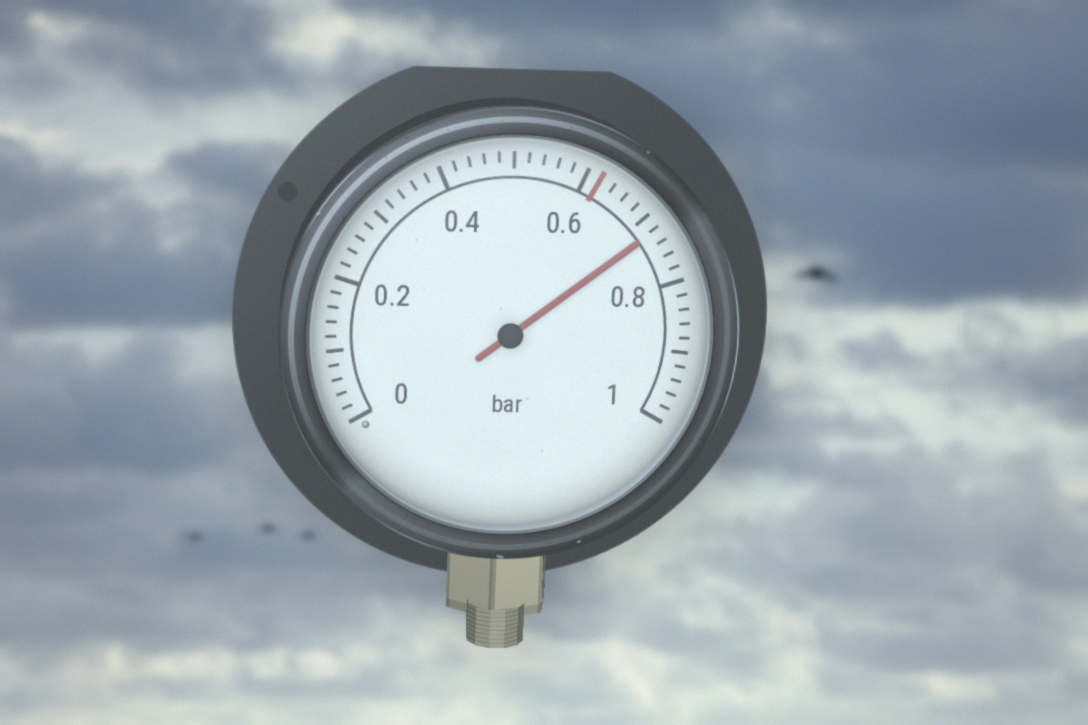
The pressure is {"value": 0.72, "unit": "bar"}
